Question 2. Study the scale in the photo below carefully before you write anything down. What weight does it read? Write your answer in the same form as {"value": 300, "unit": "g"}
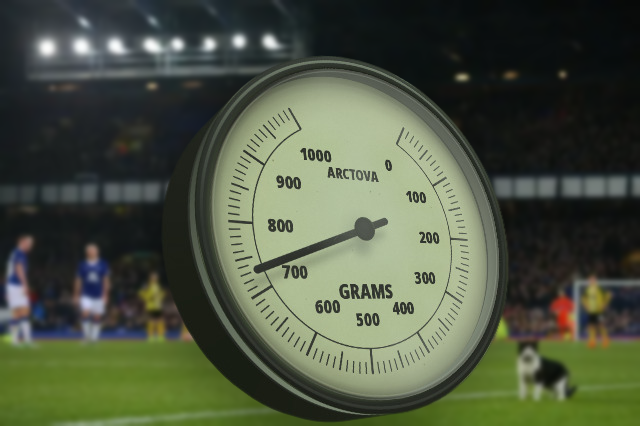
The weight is {"value": 730, "unit": "g"}
